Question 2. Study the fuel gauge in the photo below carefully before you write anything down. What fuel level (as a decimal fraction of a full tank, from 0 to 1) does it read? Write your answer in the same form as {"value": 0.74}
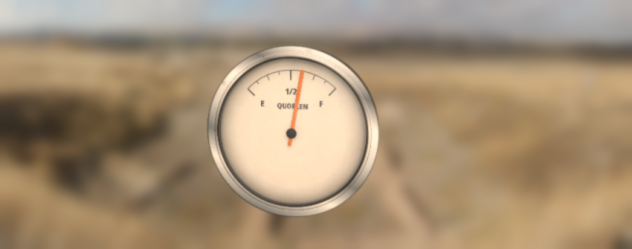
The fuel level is {"value": 0.625}
